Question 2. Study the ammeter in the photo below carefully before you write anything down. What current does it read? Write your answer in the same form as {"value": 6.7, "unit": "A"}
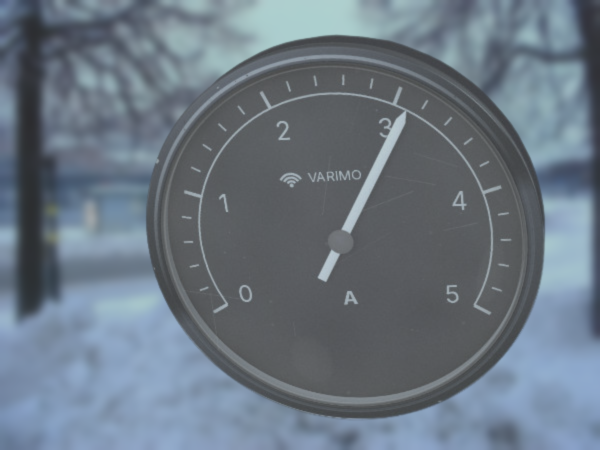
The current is {"value": 3.1, "unit": "A"}
